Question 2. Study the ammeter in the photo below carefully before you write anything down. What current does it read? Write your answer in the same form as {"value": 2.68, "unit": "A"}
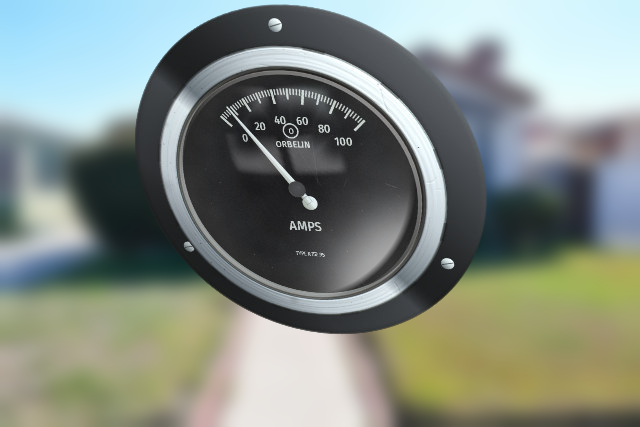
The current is {"value": 10, "unit": "A"}
